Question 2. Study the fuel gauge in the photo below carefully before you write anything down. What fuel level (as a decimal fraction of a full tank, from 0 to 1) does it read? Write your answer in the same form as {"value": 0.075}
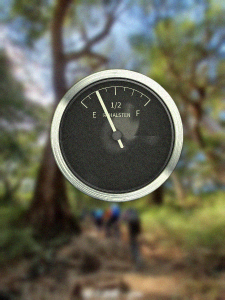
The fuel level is {"value": 0.25}
